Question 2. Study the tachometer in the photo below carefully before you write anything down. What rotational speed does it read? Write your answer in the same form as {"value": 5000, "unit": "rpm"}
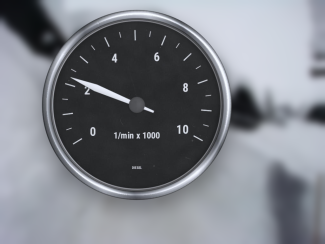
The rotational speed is {"value": 2250, "unit": "rpm"}
